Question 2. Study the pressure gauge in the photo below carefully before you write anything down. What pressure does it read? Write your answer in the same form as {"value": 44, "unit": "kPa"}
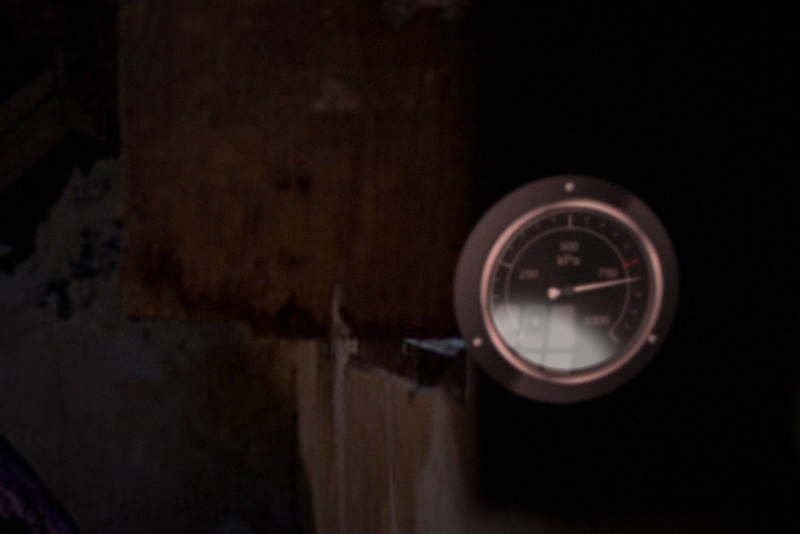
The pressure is {"value": 800, "unit": "kPa"}
